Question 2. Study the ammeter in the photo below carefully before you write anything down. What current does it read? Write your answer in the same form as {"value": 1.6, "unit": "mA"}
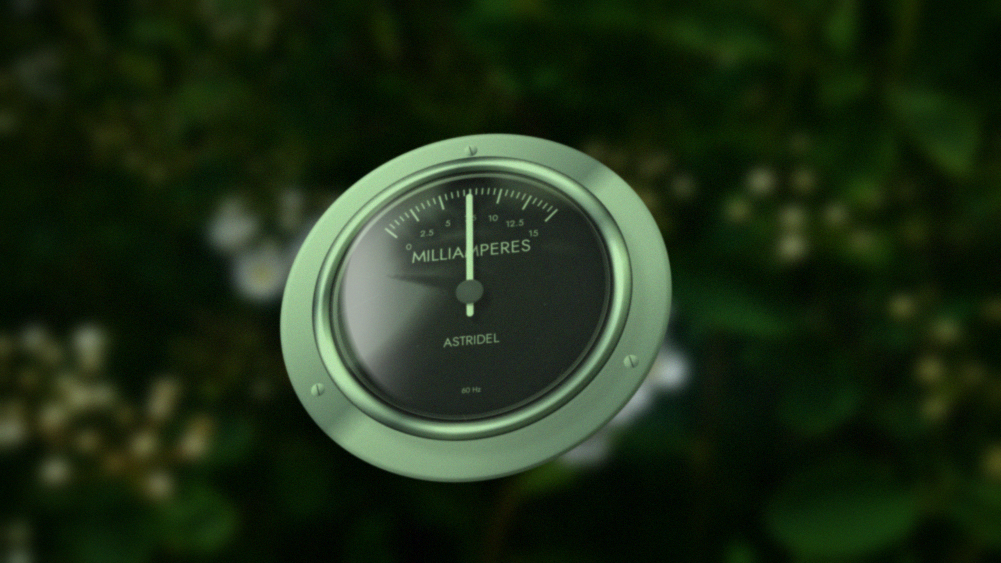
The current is {"value": 7.5, "unit": "mA"}
